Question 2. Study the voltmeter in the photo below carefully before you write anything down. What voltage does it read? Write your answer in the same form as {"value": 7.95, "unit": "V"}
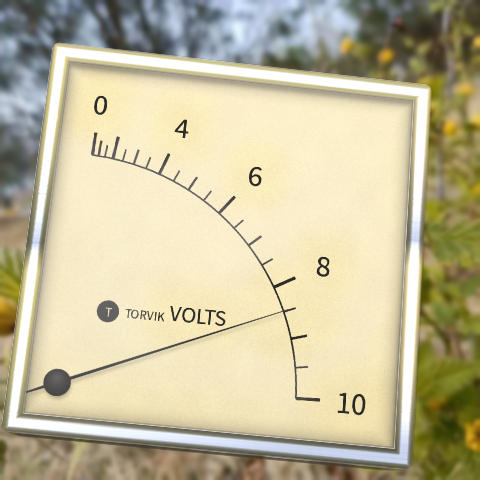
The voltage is {"value": 8.5, "unit": "V"}
